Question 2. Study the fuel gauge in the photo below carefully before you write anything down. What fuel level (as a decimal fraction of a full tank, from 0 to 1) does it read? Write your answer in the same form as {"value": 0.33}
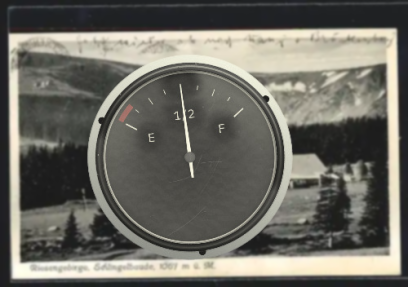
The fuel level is {"value": 0.5}
